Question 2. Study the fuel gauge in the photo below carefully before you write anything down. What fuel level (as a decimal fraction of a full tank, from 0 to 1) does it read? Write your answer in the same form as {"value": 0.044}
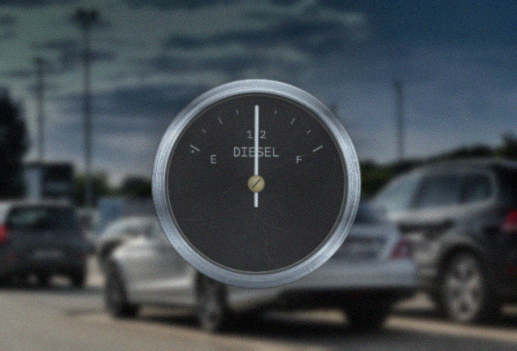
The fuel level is {"value": 0.5}
